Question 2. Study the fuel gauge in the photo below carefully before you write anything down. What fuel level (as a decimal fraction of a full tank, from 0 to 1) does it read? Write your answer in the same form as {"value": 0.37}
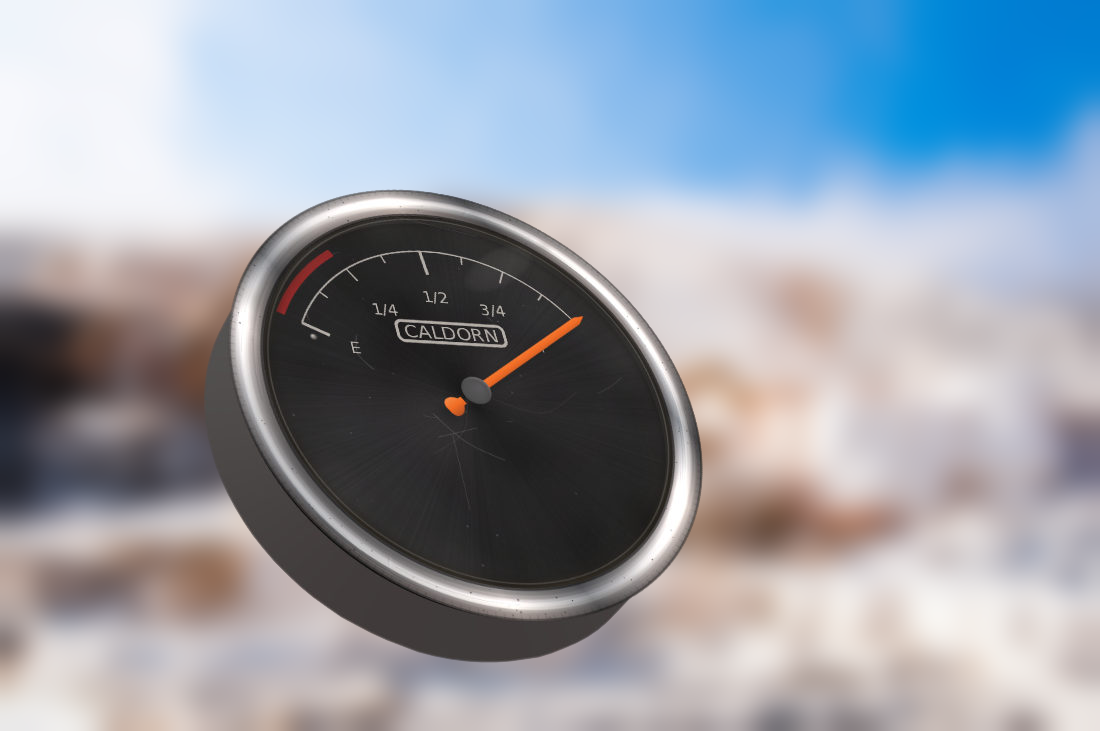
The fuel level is {"value": 1}
